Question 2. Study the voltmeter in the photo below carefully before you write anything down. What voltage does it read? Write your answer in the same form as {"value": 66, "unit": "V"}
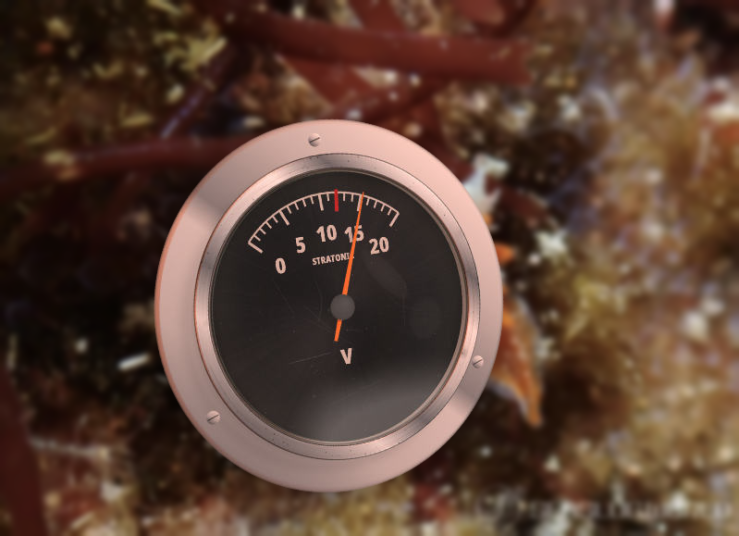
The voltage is {"value": 15, "unit": "V"}
